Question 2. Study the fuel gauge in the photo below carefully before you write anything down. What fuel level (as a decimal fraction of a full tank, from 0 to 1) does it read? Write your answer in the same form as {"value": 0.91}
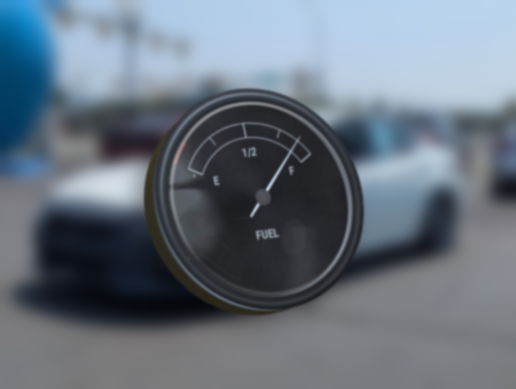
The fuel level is {"value": 0.875}
